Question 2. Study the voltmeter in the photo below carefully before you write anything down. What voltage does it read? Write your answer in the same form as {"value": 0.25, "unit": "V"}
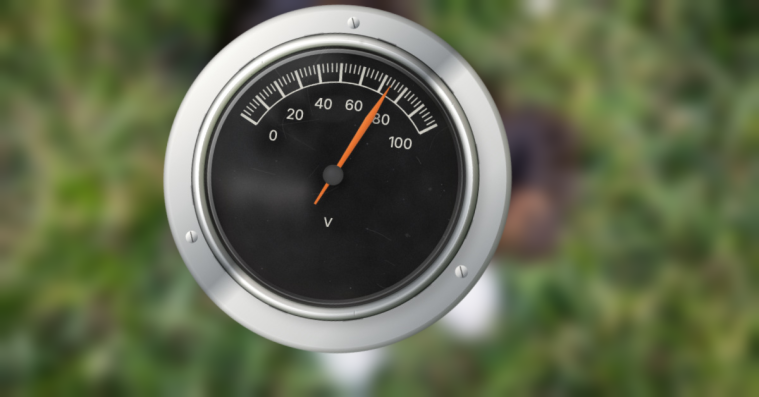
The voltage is {"value": 74, "unit": "V"}
